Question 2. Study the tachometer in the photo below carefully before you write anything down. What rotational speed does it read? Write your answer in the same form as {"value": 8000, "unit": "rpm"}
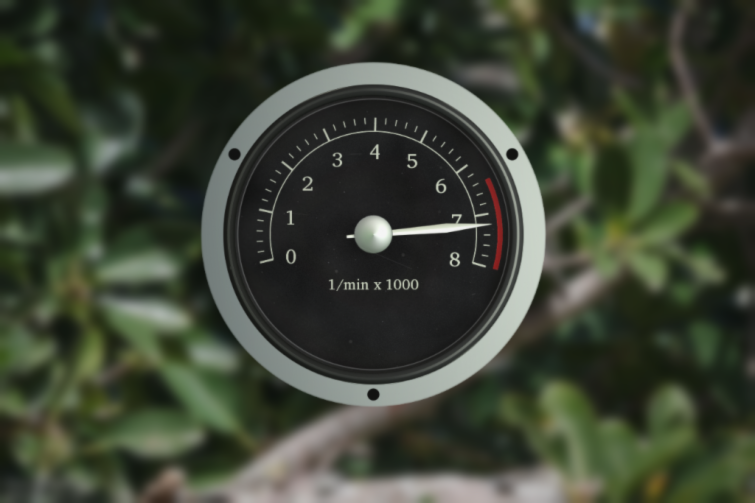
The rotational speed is {"value": 7200, "unit": "rpm"}
